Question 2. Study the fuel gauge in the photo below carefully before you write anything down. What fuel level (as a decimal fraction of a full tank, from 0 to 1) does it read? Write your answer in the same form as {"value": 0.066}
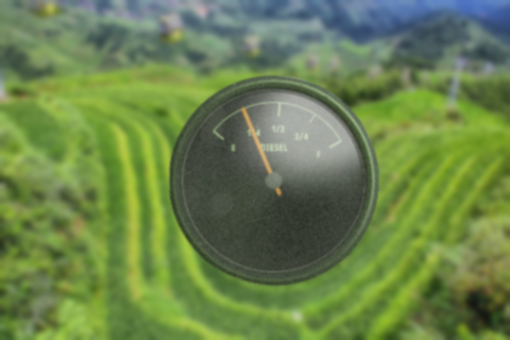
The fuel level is {"value": 0.25}
